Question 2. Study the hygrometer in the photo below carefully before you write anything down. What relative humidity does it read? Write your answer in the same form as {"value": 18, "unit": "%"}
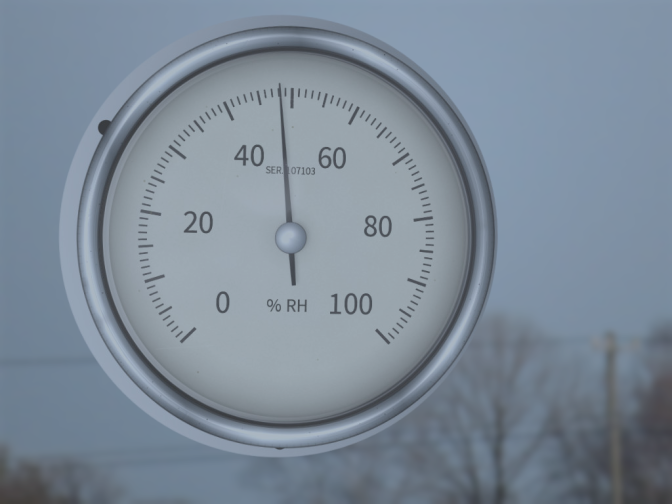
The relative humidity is {"value": 48, "unit": "%"}
